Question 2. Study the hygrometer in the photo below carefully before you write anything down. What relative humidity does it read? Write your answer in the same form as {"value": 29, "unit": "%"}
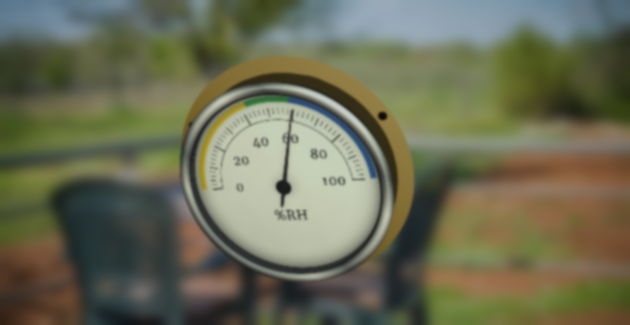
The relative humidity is {"value": 60, "unit": "%"}
